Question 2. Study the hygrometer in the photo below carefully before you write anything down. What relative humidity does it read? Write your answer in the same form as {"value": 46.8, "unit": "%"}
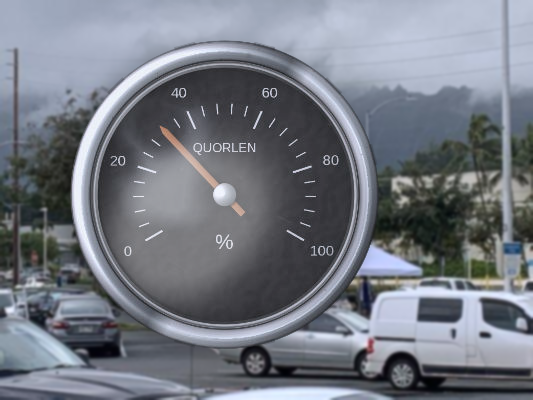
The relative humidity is {"value": 32, "unit": "%"}
